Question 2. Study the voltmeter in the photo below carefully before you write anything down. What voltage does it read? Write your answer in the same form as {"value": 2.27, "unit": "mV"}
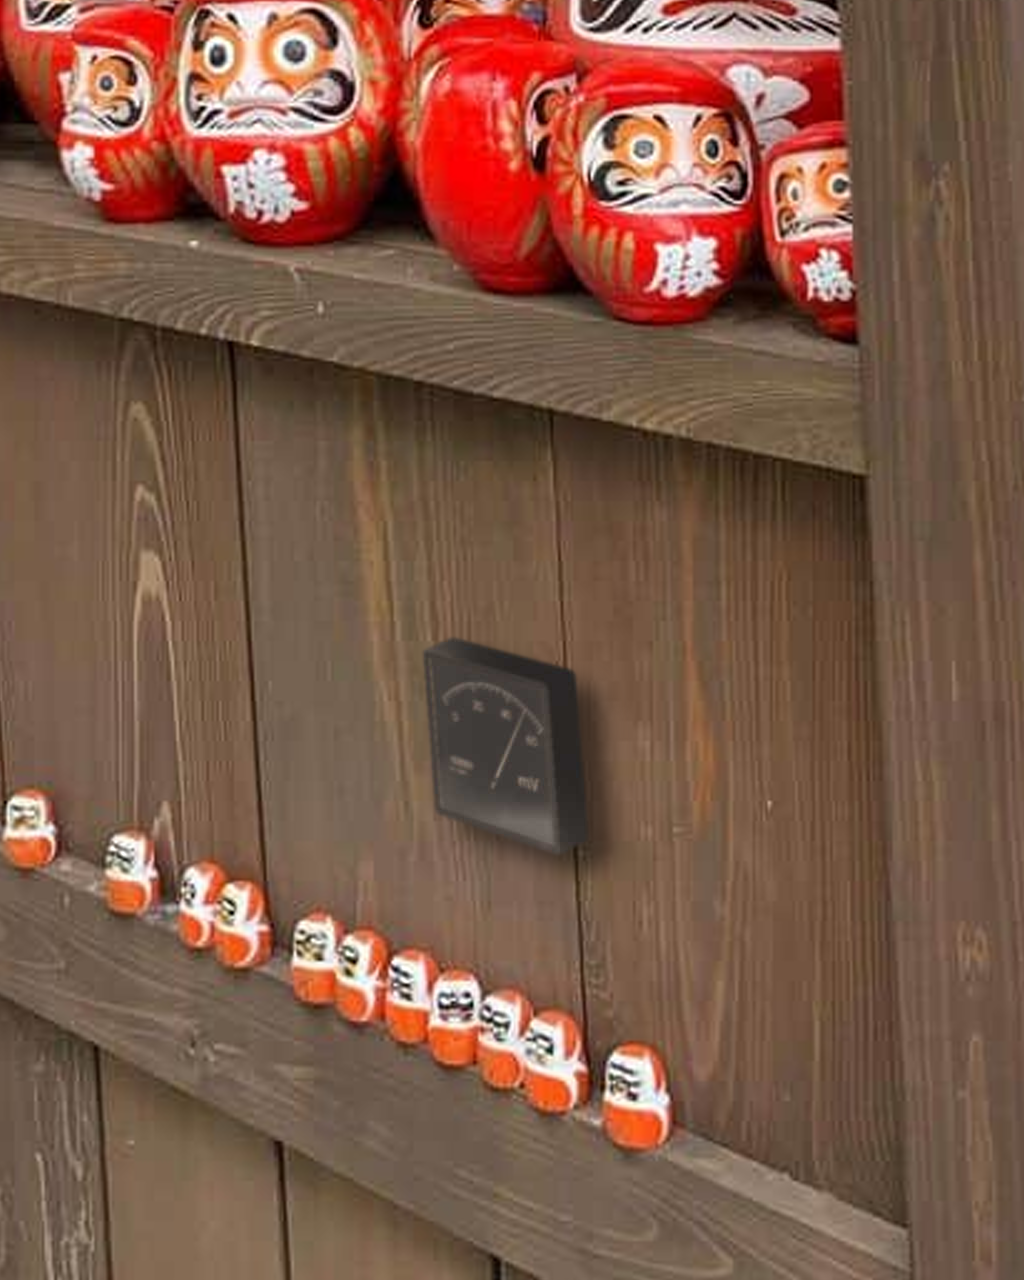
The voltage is {"value": 50, "unit": "mV"}
